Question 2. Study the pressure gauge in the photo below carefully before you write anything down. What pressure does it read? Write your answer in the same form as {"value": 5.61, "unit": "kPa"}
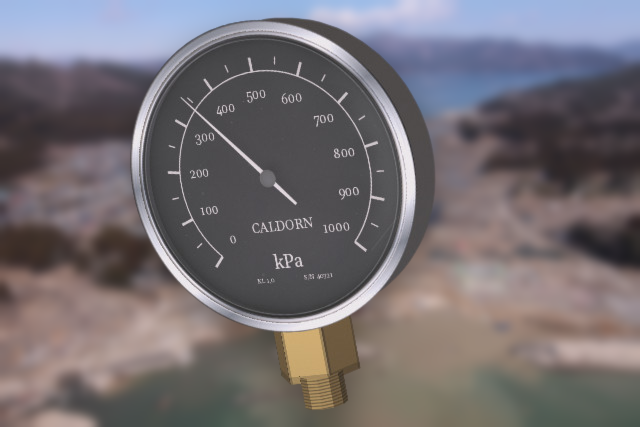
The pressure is {"value": 350, "unit": "kPa"}
